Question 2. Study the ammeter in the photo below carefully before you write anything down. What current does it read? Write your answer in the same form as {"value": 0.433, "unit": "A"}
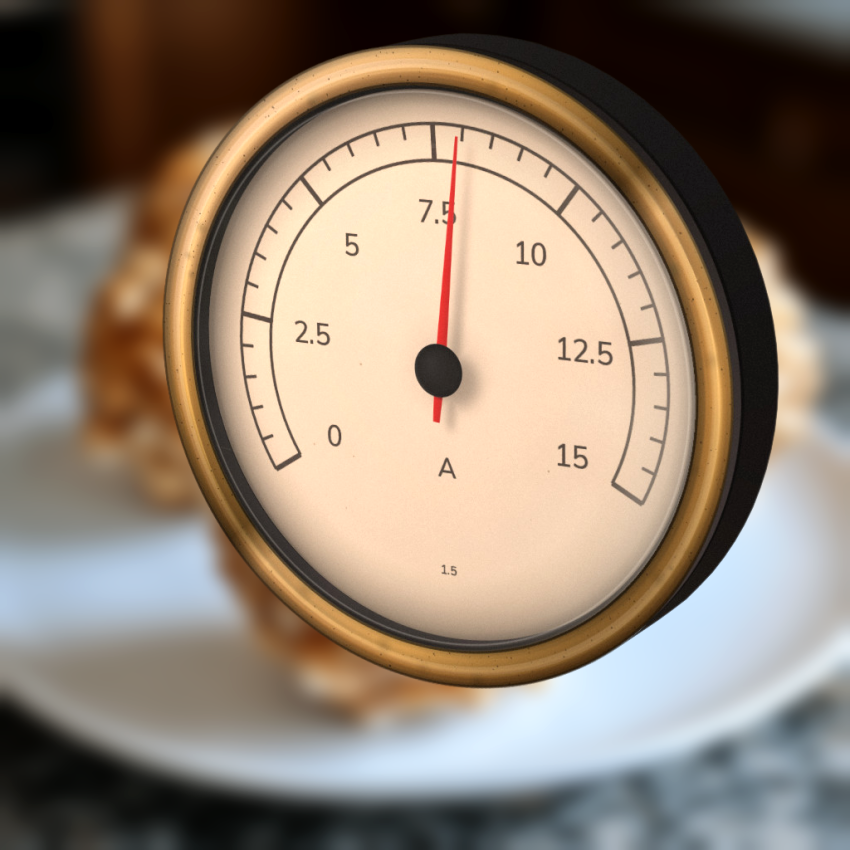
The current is {"value": 8, "unit": "A"}
